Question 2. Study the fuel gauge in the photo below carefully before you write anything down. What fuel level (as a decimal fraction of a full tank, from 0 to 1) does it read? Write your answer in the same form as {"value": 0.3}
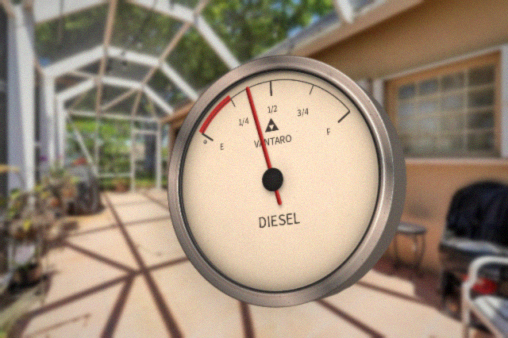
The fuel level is {"value": 0.375}
